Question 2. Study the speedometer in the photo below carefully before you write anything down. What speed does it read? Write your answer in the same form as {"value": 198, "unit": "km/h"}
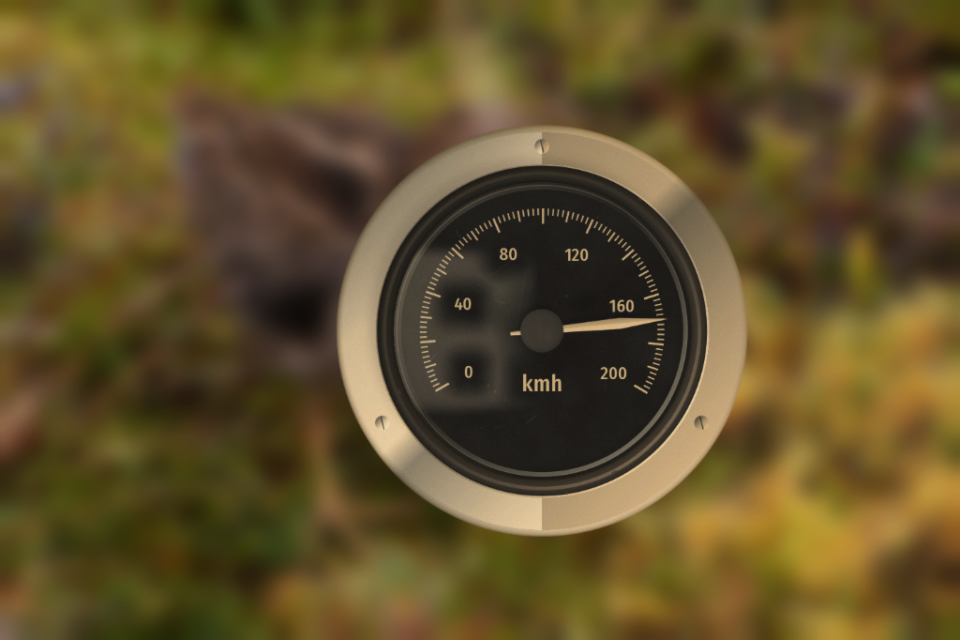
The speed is {"value": 170, "unit": "km/h"}
